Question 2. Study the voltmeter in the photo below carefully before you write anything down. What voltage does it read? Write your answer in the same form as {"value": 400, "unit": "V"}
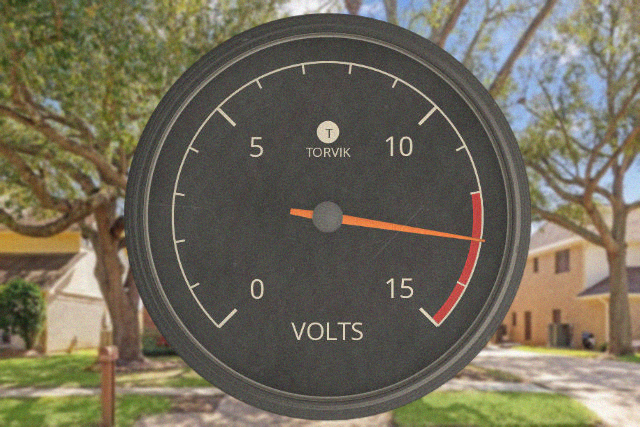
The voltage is {"value": 13, "unit": "V"}
